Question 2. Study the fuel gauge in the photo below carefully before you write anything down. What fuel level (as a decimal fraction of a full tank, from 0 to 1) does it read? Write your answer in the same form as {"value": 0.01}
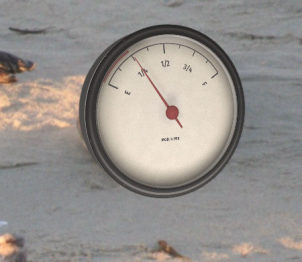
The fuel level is {"value": 0.25}
